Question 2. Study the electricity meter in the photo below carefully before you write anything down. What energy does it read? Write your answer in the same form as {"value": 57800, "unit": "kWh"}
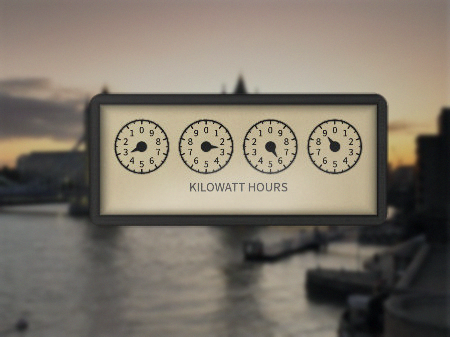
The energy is {"value": 3259, "unit": "kWh"}
